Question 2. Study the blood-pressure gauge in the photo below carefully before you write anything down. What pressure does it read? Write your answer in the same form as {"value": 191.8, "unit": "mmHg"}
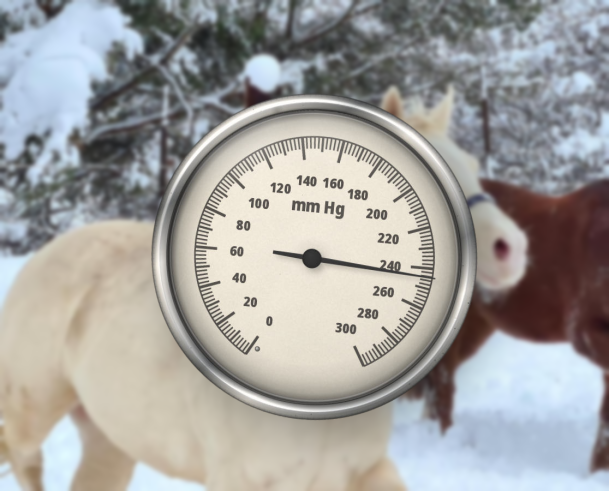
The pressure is {"value": 244, "unit": "mmHg"}
